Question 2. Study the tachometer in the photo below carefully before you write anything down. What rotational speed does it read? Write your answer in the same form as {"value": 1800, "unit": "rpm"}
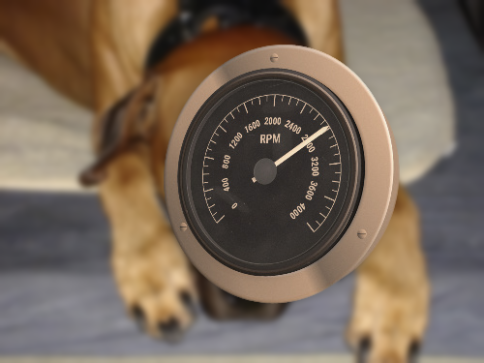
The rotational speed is {"value": 2800, "unit": "rpm"}
